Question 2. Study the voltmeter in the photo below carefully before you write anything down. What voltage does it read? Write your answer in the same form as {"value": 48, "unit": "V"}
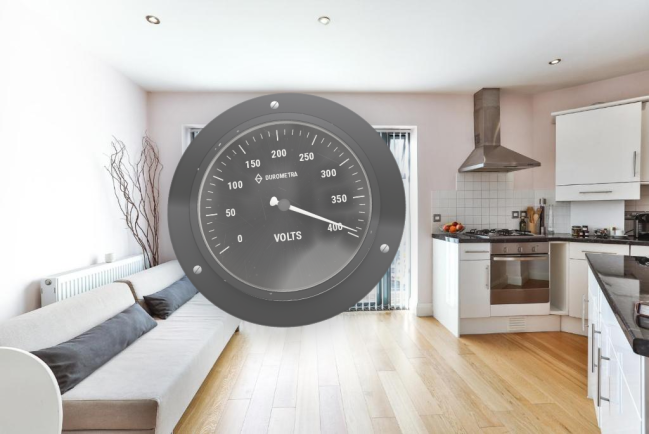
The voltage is {"value": 395, "unit": "V"}
